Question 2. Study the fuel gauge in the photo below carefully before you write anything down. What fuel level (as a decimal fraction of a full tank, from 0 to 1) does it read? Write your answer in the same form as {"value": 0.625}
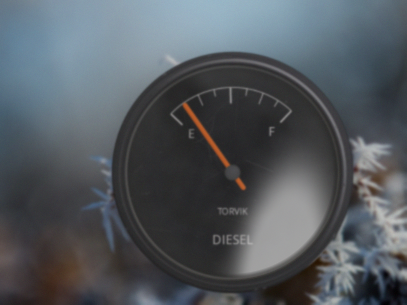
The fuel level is {"value": 0.125}
